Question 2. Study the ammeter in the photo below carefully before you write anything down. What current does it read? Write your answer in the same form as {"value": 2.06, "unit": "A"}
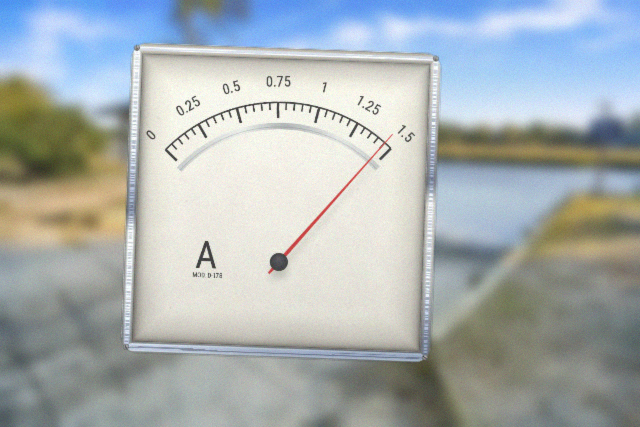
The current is {"value": 1.45, "unit": "A"}
